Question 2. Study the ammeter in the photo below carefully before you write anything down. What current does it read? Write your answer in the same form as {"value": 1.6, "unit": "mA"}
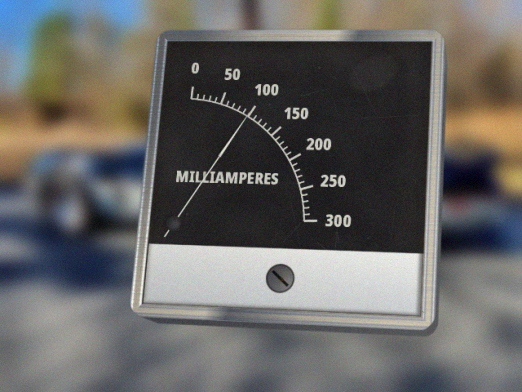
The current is {"value": 100, "unit": "mA"}
